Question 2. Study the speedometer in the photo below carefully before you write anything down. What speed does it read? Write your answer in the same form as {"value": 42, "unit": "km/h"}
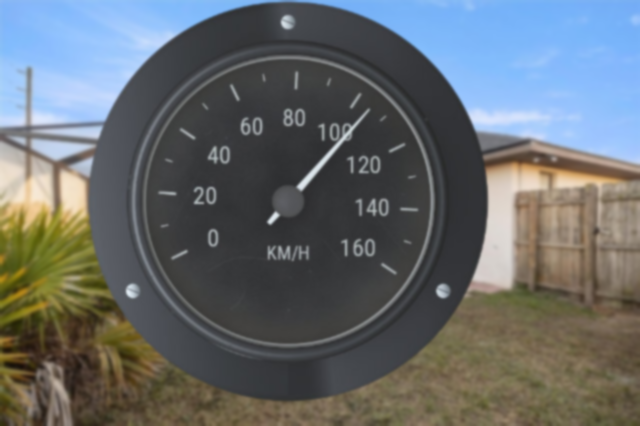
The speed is {"value": 105, "unit": "km/h"}
